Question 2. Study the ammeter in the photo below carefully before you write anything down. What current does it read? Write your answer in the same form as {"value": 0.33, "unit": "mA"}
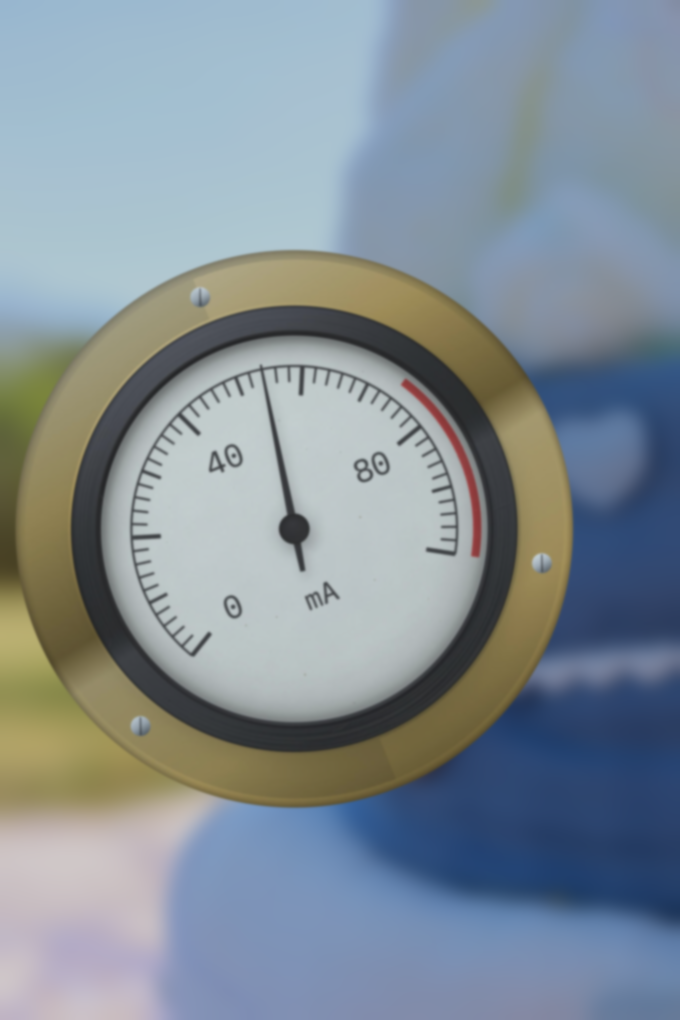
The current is {"value": 54, "unit": "mA"}
